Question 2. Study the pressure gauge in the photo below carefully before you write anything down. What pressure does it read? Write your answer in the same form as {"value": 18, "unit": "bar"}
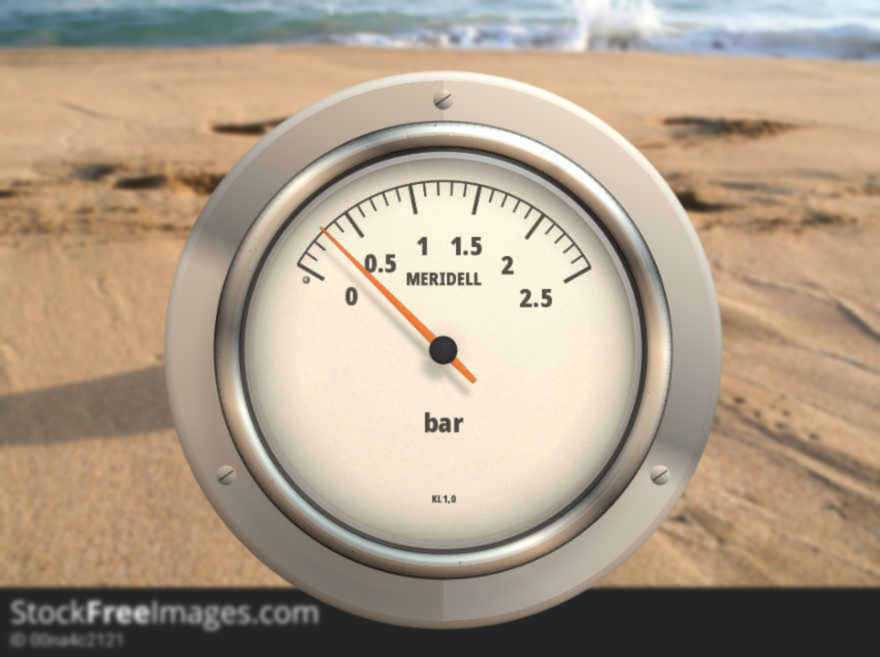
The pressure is {"value": 0.3, "unit": "bar"}
